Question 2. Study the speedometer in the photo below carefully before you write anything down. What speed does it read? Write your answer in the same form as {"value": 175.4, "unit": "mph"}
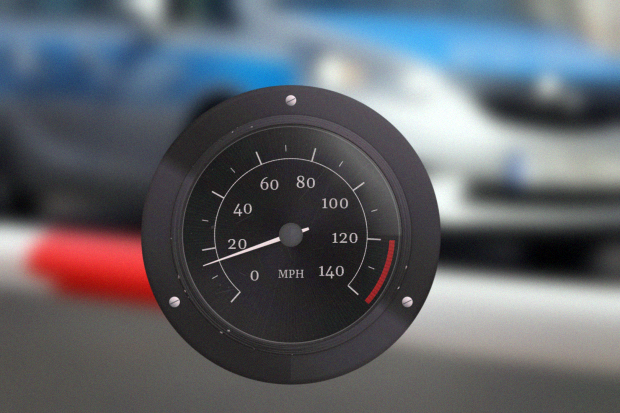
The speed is {"value": 15, "unit": "mph"}
